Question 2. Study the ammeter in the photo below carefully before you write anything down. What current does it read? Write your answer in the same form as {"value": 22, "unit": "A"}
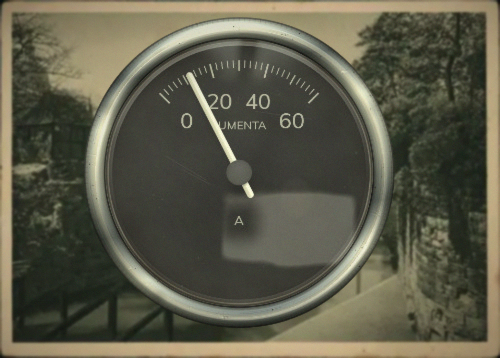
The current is {"value": 12, "unit": "A"}
